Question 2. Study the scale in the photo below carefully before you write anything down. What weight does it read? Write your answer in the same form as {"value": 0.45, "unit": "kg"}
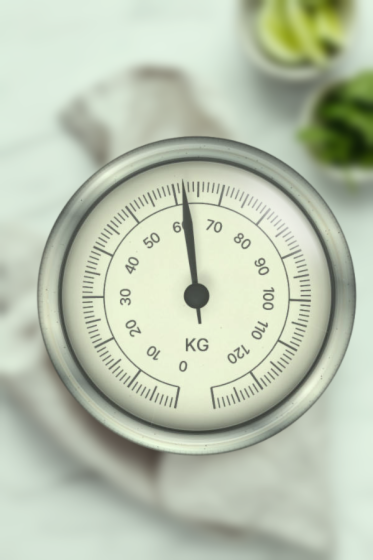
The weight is {"value": 62, "unit": "kg"}
